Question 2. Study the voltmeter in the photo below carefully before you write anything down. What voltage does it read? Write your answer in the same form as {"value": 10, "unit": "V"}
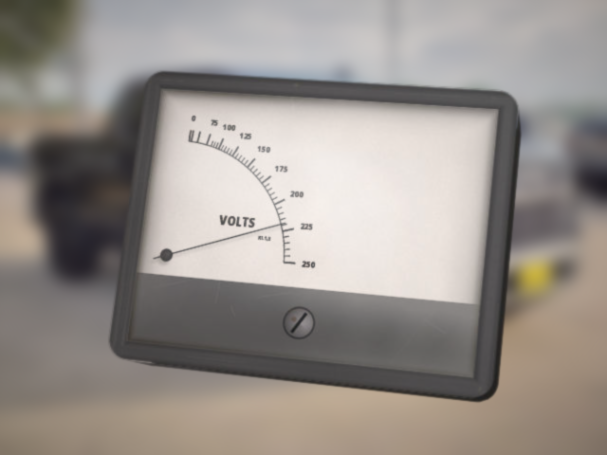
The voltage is {"value": 220, "unit": "V"}
